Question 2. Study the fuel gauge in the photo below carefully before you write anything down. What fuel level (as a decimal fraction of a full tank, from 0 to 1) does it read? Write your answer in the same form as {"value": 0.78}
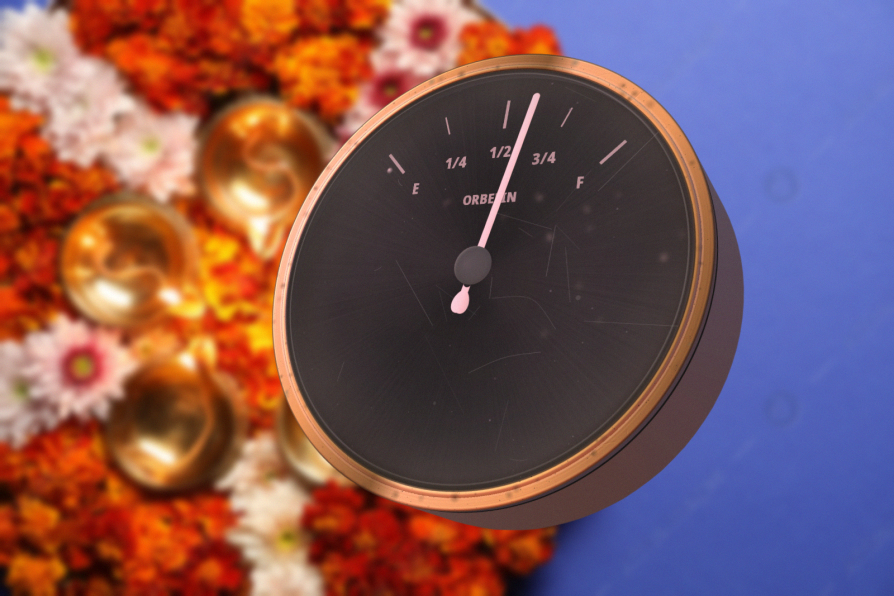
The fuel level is {"value": 0.625}
